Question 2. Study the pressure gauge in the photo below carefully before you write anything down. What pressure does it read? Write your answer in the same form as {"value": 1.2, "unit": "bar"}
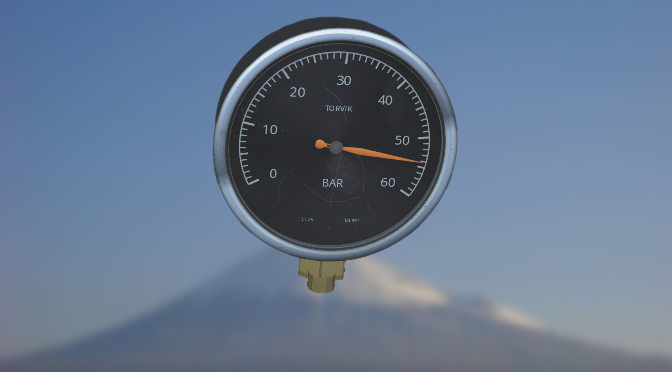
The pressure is {"value": 54, "unit": "bar"}
